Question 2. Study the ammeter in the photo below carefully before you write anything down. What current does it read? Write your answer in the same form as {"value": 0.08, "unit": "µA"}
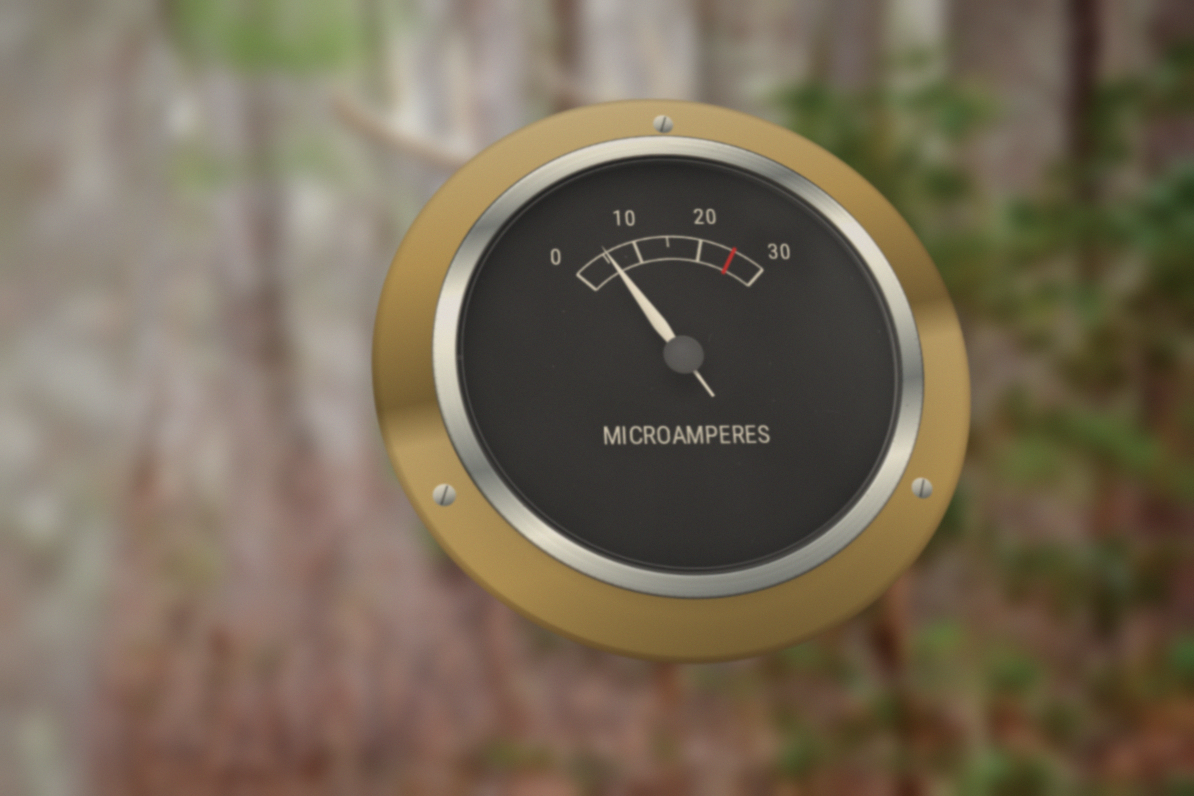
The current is {"value": 5, "unit": "µA"}
